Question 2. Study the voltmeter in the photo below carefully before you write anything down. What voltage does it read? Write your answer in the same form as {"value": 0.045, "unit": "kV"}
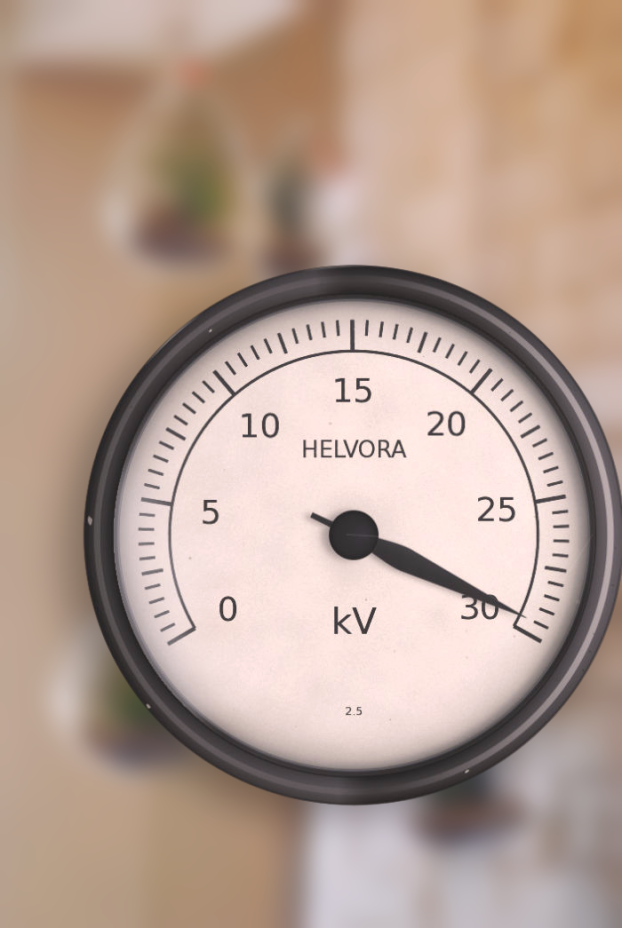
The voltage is {"value": 29.5, "unit": "kV"}
